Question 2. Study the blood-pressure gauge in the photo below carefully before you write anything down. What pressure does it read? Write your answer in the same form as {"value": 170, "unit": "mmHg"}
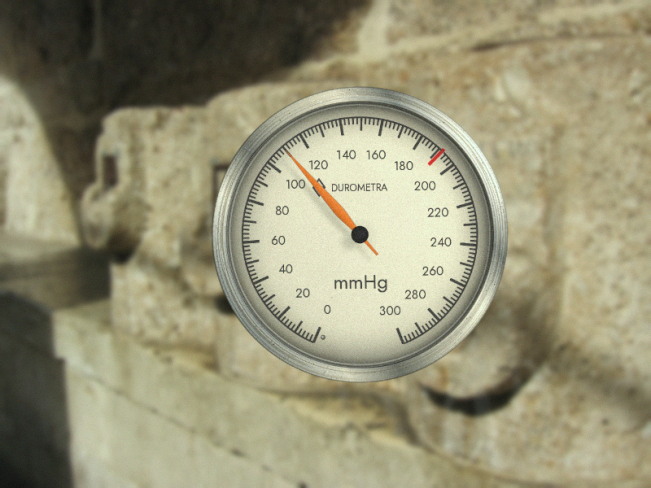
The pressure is {"value": 110, "unit": "mmHg"}
